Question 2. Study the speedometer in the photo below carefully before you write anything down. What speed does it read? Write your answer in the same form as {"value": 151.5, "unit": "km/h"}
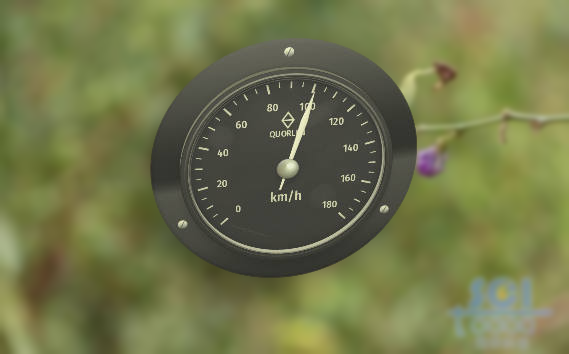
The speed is {"value": 100, "unit": "km/h"}
